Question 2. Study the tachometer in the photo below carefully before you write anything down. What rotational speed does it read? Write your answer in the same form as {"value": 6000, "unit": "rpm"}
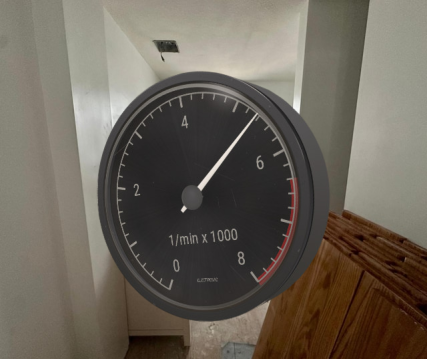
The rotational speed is {"value": 5400, "unit": "rpm"}
